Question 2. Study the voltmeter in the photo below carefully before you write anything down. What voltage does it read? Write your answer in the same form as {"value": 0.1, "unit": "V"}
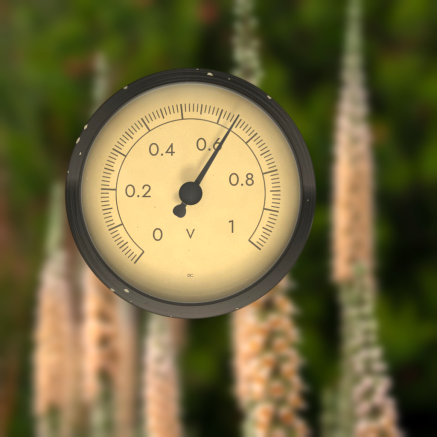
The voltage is {"value": 0.64, "unit": "V"}
